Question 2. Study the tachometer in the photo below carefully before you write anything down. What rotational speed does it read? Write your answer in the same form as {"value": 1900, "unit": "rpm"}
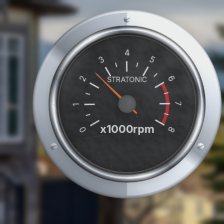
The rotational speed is {"value": 2500, "unit": "rpm"}
